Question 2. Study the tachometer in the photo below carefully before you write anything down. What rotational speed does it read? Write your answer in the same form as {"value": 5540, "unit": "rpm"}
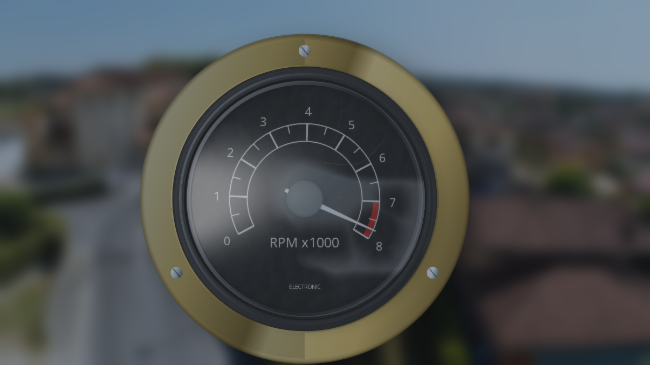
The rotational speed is {"value": 7750, "unit": "rpm"}
